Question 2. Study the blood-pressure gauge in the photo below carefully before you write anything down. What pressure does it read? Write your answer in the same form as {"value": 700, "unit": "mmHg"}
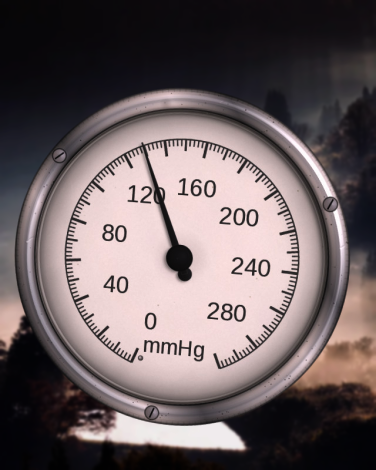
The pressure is {"value": 130, "unit": "mmHg"}
